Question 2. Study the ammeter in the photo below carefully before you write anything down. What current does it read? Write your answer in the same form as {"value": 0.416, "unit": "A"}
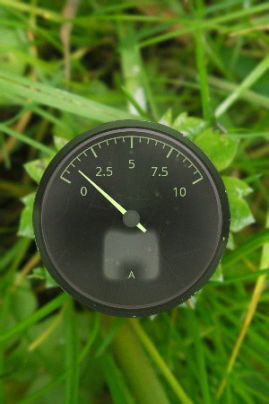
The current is {"value": 1, "unit": "A"}
